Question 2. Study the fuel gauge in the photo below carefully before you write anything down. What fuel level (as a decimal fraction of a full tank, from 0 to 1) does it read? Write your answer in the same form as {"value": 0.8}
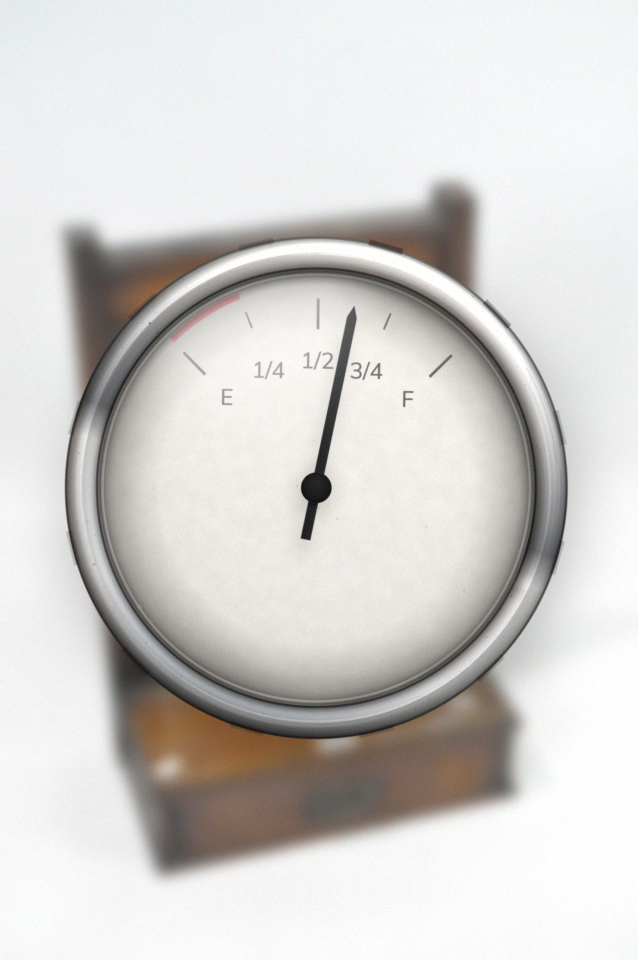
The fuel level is {"value": 0.625}
